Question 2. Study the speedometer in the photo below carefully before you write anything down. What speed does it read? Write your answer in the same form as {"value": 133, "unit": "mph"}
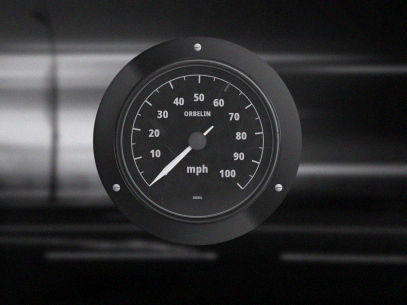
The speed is {"value": 0, "unit": "mph"}
